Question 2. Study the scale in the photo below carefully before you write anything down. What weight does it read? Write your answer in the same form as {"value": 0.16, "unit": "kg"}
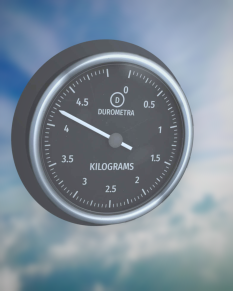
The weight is {"value": 4.2, "unit": "kg"}
